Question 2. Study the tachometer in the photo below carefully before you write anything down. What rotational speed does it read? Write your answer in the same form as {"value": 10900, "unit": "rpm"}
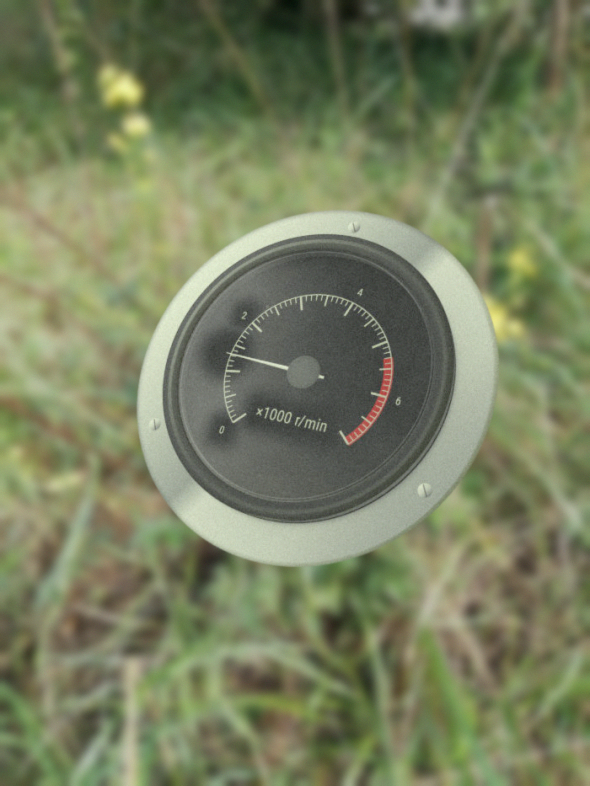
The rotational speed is {"value": 1300, "unit": "rpm"}
